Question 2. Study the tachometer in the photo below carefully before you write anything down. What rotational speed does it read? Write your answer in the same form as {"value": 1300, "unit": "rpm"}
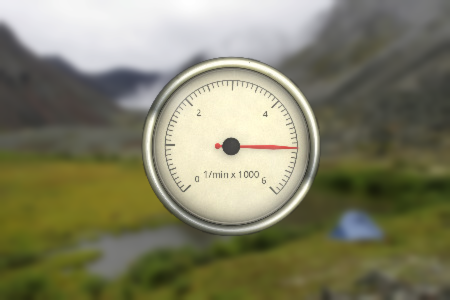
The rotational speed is {"value": 5000, "unit": "rpm"}
